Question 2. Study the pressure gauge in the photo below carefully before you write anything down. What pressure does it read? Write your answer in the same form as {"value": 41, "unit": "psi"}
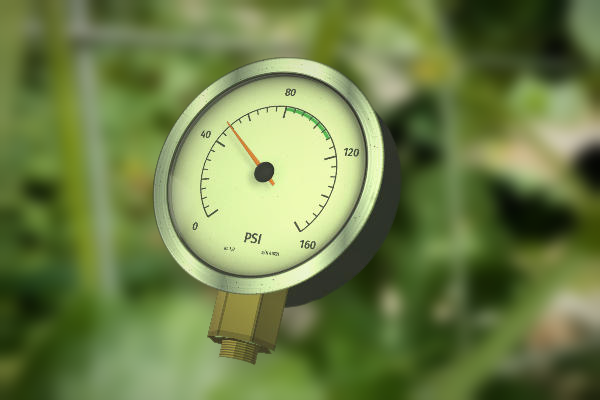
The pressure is {"value": 50, "unit": "psi"}
